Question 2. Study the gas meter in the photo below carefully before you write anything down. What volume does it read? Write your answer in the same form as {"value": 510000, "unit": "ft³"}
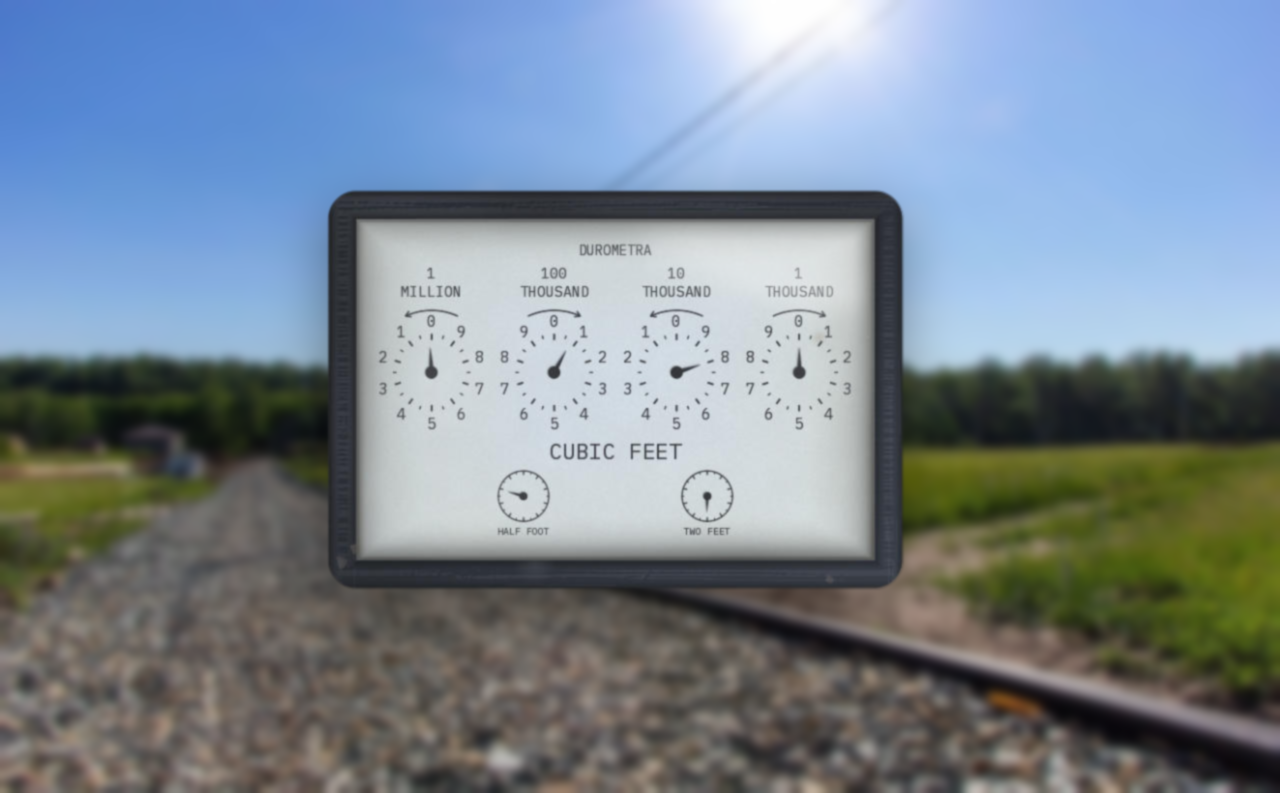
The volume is {"value": 8000, "unit": "ft³"}
